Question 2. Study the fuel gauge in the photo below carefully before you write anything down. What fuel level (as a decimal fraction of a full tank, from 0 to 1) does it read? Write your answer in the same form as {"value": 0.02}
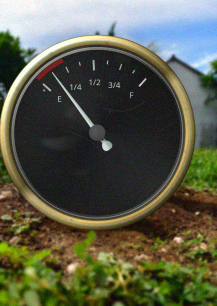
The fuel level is {"value": 0.125}
